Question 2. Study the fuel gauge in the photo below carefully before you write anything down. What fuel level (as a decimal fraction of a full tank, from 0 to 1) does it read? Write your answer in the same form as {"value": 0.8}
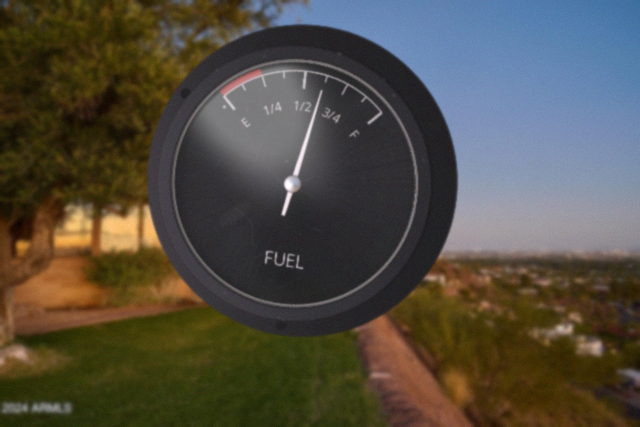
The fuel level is {"value": 0.625}
